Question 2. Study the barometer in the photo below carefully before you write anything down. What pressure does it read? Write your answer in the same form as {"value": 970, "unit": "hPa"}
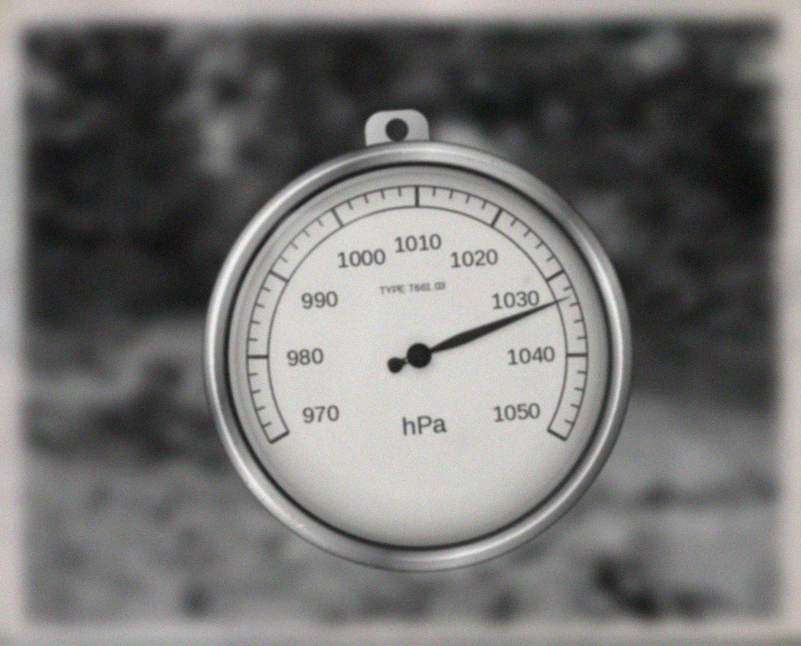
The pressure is {"value": 1033, "unit": "hPa"}
